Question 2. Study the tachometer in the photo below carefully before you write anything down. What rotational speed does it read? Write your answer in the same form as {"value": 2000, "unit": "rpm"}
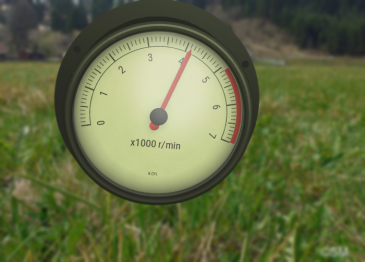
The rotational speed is {"value": 4100, "unit": "rpm"}
